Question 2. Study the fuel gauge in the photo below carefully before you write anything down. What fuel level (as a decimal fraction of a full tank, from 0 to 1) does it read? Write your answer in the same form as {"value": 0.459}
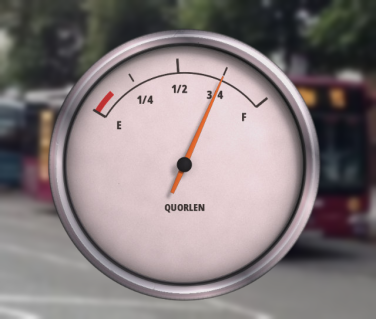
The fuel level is {"value": 0.75}
